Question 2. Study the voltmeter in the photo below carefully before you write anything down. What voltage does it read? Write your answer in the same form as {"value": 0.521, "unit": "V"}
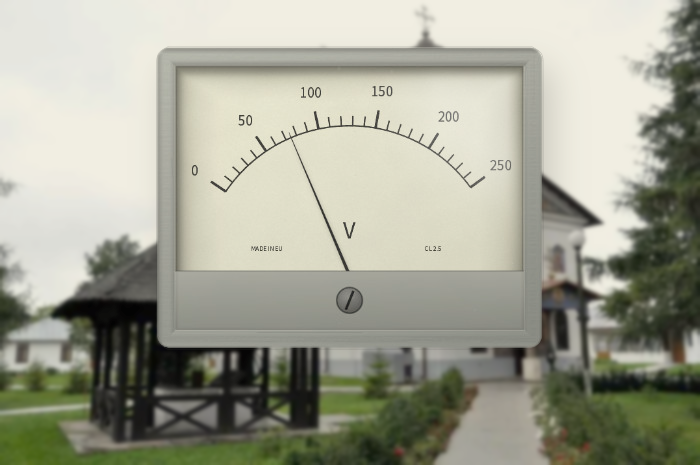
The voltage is {"value": 75, "unit": "V"}
